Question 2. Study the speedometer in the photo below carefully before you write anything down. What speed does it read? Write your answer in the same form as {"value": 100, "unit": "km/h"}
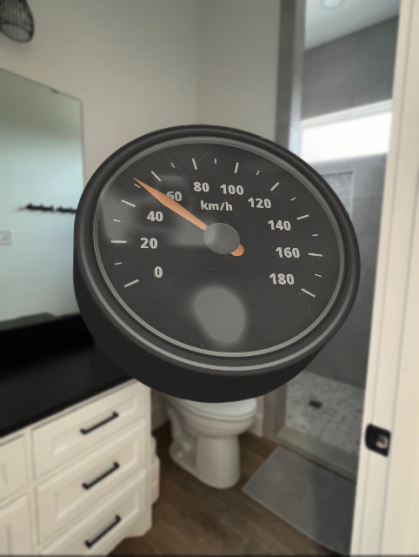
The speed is {"value": 50, "unit": "km/h"}
